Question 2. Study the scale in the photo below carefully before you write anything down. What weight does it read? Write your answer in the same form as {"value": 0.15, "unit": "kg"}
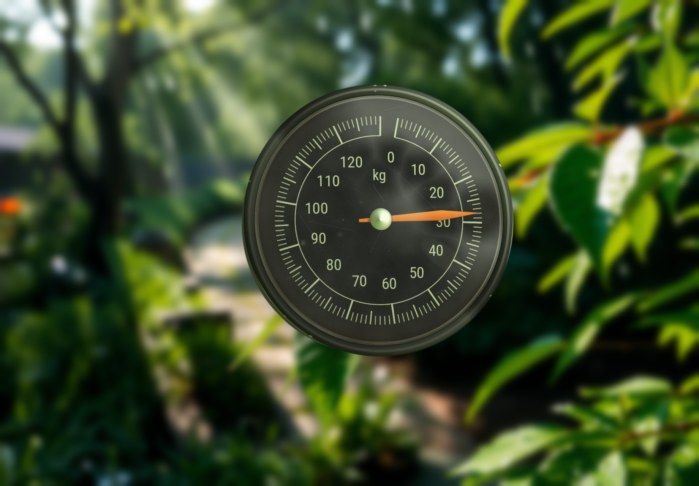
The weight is {"value": 28, "unit": "kg"}
